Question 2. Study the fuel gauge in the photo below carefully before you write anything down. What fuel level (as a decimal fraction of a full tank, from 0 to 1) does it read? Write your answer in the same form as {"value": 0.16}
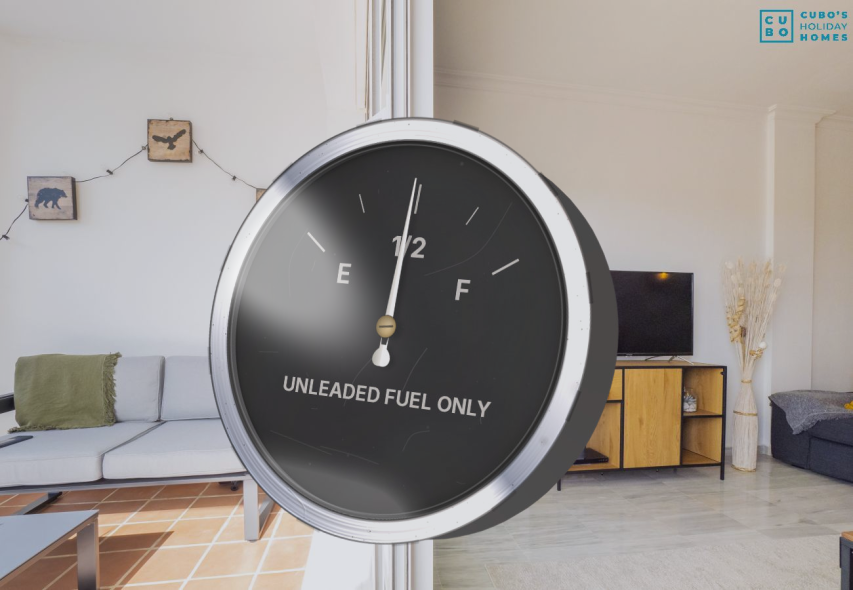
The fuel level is {"value": 0.5}
